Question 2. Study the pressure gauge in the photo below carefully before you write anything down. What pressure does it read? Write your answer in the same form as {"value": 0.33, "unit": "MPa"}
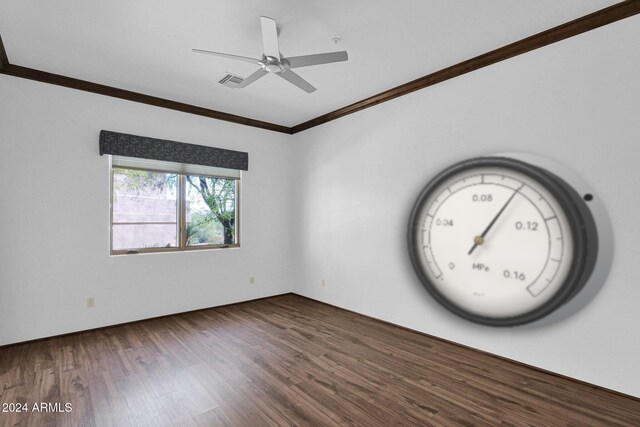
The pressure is {"value": 0.1, "unit": "MPa"}
